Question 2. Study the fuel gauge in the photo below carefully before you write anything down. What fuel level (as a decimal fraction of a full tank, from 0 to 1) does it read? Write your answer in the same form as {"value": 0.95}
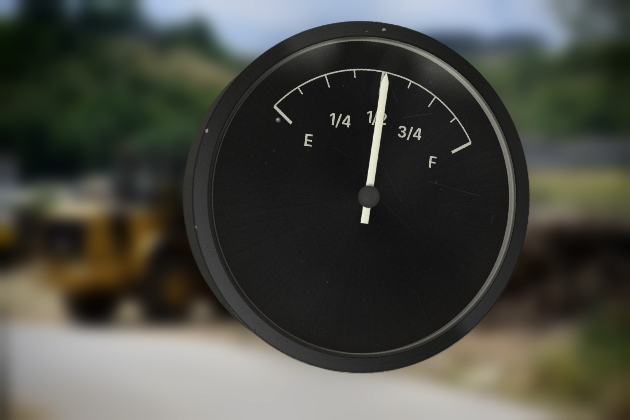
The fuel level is {"value": 0.5}
